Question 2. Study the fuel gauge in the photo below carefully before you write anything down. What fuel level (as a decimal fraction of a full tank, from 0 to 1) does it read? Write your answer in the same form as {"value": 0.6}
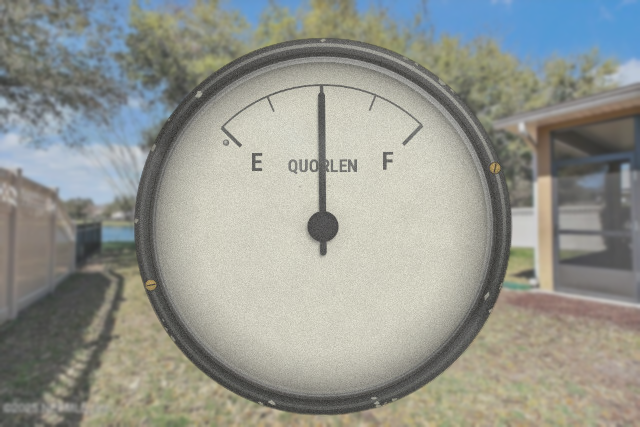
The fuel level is {"value": 0.5}
